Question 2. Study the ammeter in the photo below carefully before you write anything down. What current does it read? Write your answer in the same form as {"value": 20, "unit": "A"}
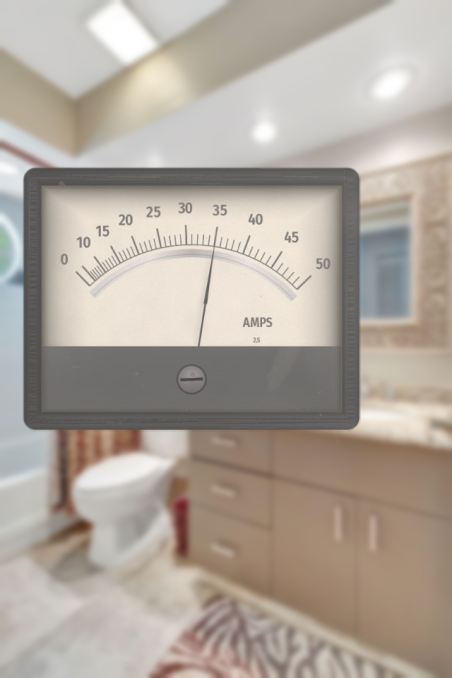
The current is {"value": 35, "unit": "A"}
